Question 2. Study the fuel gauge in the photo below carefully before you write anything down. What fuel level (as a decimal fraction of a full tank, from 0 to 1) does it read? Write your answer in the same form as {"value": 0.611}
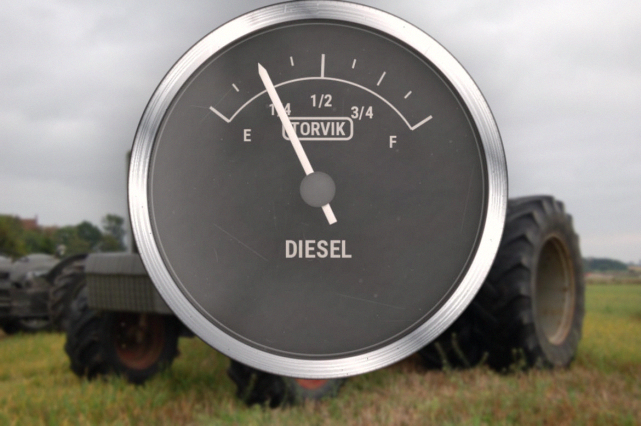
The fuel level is {"value": 0.25}
